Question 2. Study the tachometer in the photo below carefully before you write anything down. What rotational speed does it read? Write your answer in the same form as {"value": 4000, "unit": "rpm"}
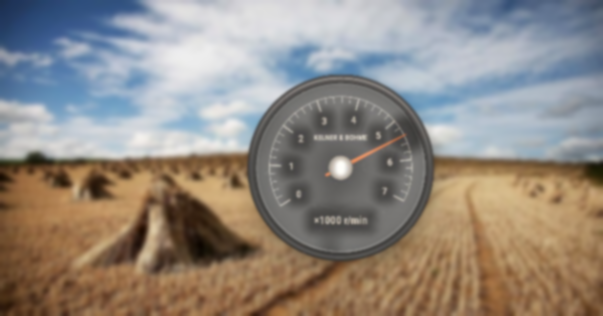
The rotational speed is {"value": 5400, "unit": "rpm"}
